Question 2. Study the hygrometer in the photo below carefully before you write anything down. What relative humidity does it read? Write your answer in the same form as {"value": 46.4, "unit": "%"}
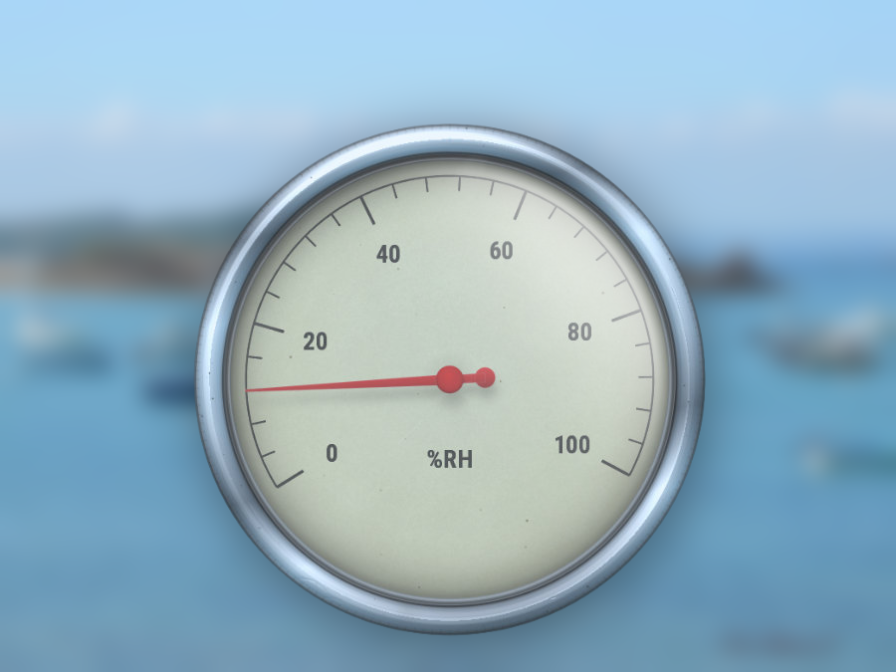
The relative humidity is {"value": 12, "unit": "%"}
